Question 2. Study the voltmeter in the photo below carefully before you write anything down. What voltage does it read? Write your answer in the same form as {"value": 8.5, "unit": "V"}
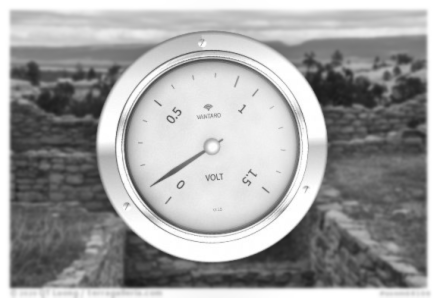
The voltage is {"value": 0.1, "unit": "V"}
